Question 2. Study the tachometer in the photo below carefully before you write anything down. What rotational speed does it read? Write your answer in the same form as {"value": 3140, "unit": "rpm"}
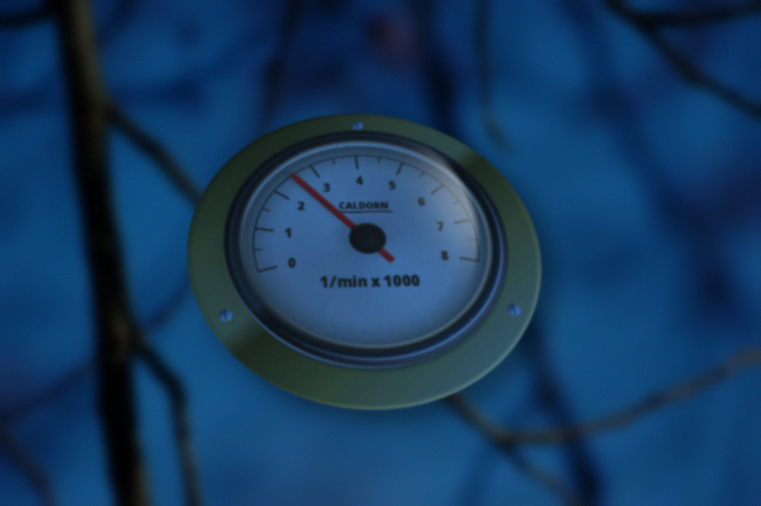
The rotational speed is {"value": 2500, "unit": "rpm"}
